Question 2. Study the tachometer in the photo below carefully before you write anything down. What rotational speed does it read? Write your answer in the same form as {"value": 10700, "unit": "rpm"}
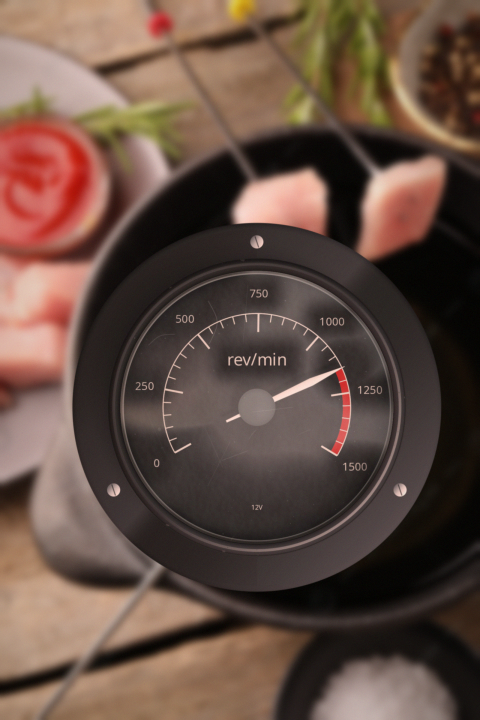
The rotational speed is {"value": 1150, "unit": "rpm"}
